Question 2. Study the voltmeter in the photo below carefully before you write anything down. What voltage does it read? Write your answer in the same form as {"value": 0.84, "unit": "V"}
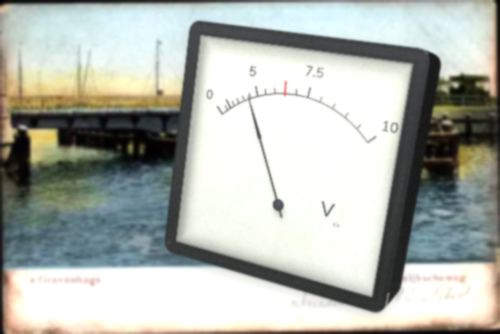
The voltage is {"value": 4.5, "unit": "V"}
